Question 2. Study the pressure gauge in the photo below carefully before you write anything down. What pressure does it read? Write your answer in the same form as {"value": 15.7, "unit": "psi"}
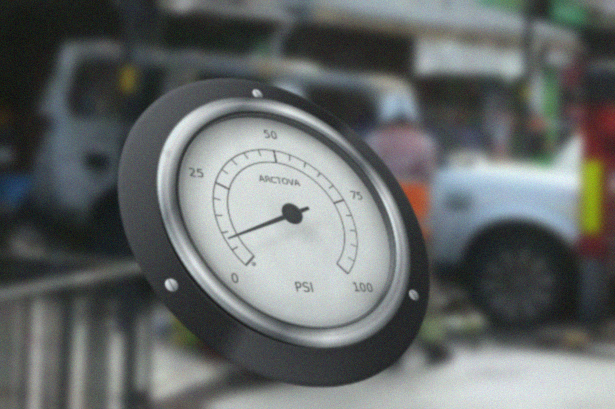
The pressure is {"value": 7.5, "unit": "psi"}
